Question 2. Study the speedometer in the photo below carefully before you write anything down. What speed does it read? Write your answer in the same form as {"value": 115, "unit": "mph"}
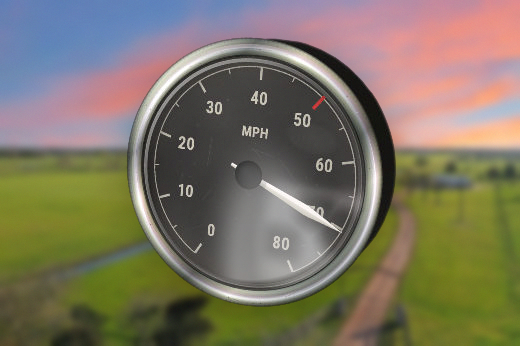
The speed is {"value": 70, "unit": "mph"}
